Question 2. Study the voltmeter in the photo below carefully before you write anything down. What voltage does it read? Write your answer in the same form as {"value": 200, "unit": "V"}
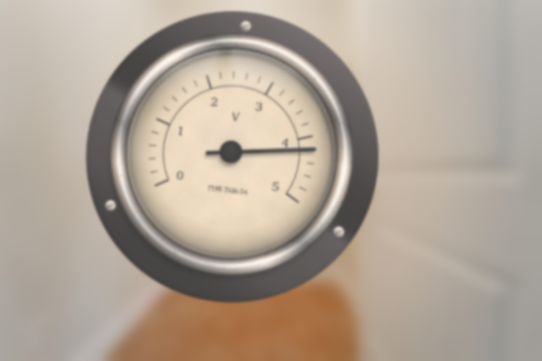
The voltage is {"value": 4.2, "unit": "V"}
